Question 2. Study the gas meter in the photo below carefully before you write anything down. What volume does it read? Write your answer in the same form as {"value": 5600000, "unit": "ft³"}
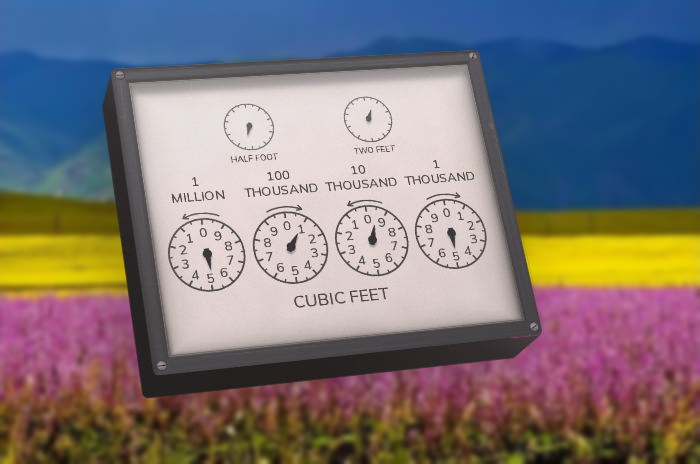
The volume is {"value": 509500, "unit": "ft³"}
